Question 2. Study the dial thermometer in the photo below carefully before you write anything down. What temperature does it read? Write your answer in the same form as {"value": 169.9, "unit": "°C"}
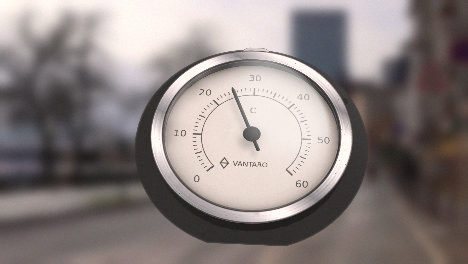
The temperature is {"value": 25, "unit": "°C"}
